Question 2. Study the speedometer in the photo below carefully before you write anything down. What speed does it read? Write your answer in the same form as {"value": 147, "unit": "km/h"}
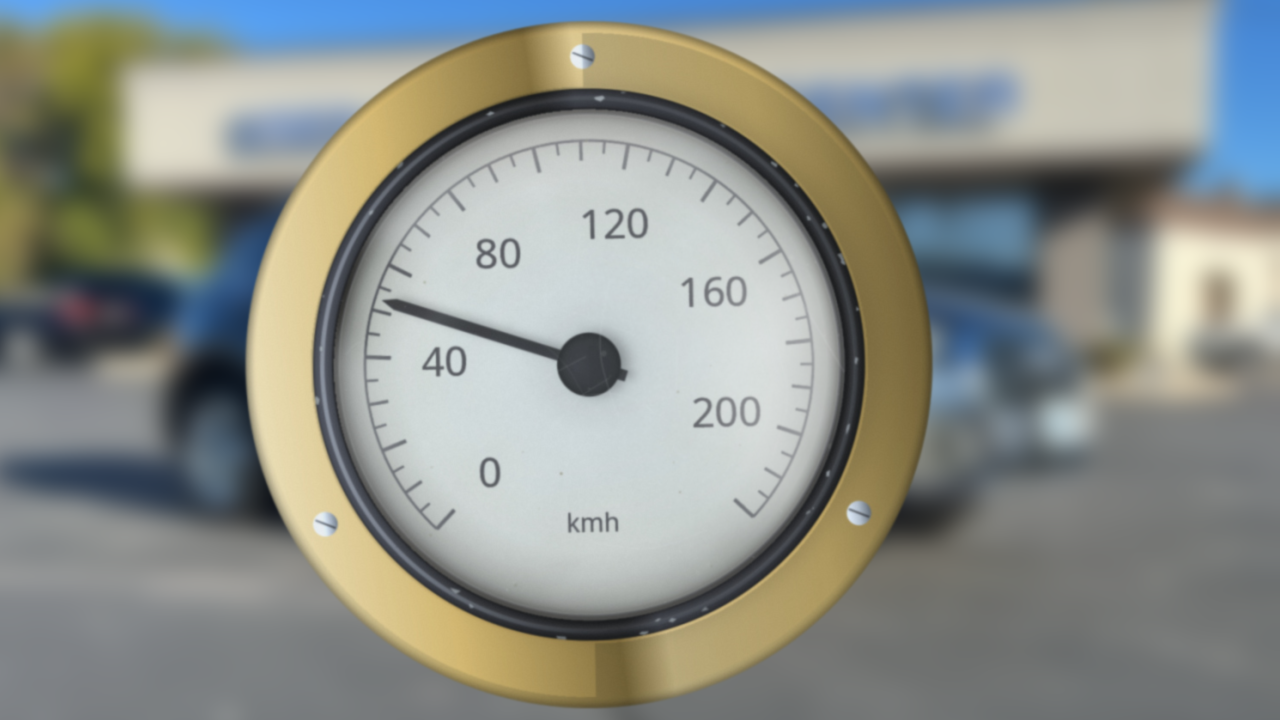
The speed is {"value": 52.5, "unit": "km/h"}
